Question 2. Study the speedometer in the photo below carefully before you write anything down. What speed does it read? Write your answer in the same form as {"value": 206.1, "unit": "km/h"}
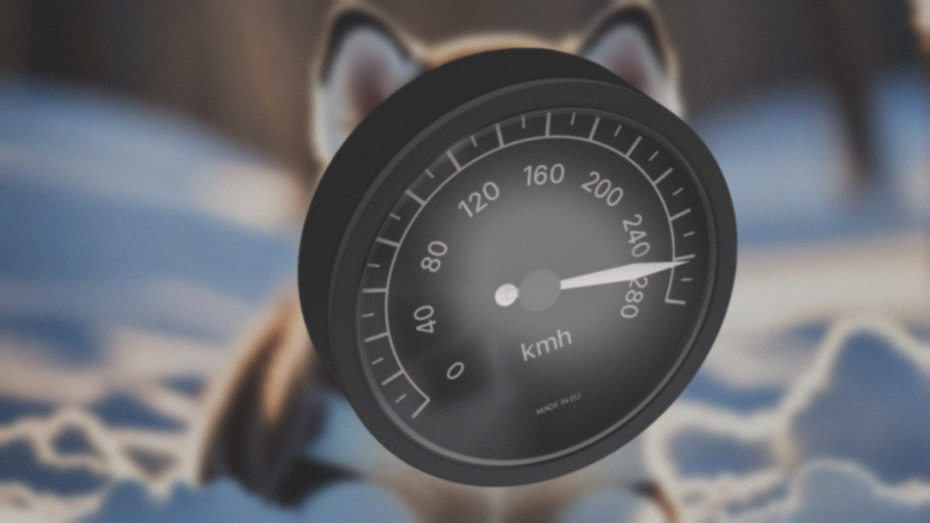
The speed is {"value": 260, "unit": "km/h"}
